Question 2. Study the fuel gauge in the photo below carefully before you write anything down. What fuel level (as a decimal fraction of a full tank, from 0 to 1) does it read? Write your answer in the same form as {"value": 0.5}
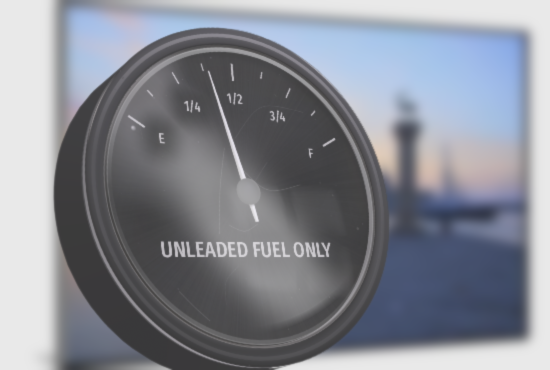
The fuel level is {"value": 0.375}
